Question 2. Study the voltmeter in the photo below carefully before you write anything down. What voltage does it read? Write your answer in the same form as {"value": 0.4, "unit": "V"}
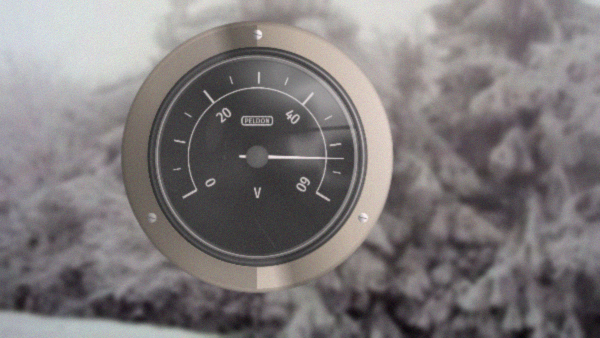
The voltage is {"value": 52.5, "unit": "V"}
